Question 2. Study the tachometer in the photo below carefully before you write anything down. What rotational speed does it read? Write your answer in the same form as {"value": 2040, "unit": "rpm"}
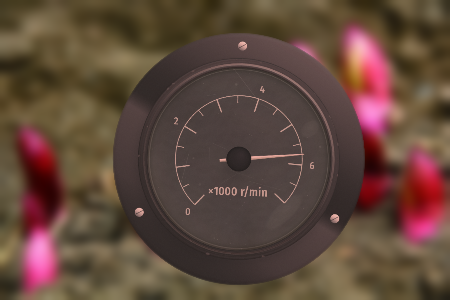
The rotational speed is {"value": 5750, "unit": "rpm"}
